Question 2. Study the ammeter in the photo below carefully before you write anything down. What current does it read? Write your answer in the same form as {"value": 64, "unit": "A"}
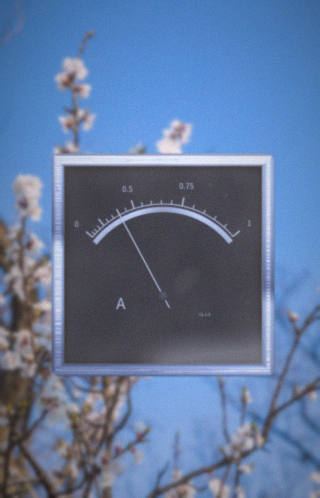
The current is {"value": 0.4, "unit": "A"}
